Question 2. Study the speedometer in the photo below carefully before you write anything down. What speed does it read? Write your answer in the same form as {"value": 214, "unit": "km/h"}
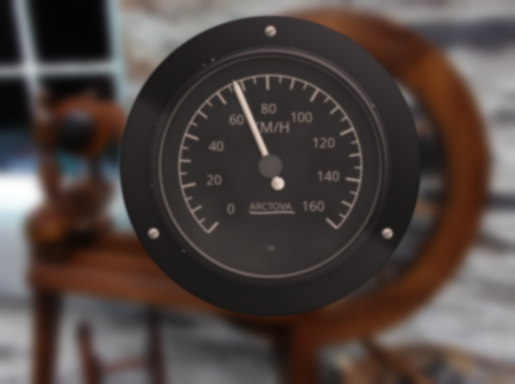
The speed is {"value": 67.5, "unit": "km/h"}
